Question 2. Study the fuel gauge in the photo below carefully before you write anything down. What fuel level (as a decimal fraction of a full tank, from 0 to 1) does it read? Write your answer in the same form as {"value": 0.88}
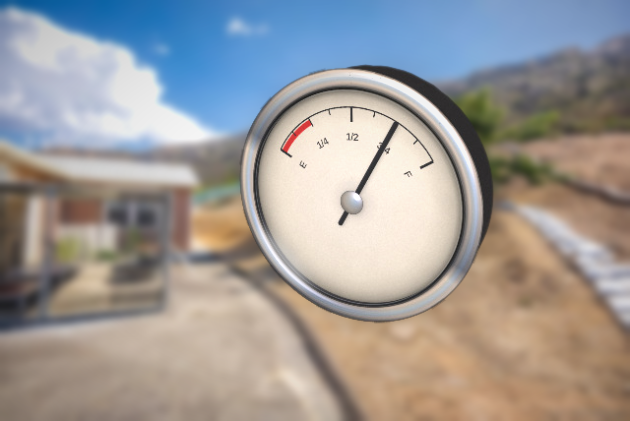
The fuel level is {"value": 0.75}
